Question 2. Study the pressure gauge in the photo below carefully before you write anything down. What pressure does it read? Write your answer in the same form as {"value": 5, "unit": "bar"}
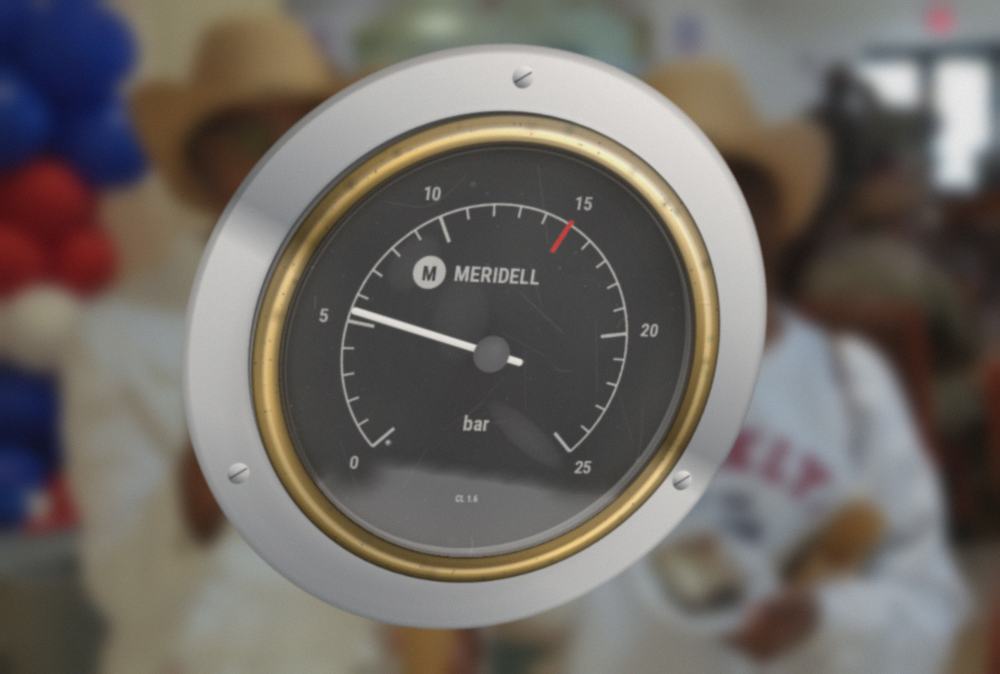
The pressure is {"value": 5.5, "unit": "bar"}
